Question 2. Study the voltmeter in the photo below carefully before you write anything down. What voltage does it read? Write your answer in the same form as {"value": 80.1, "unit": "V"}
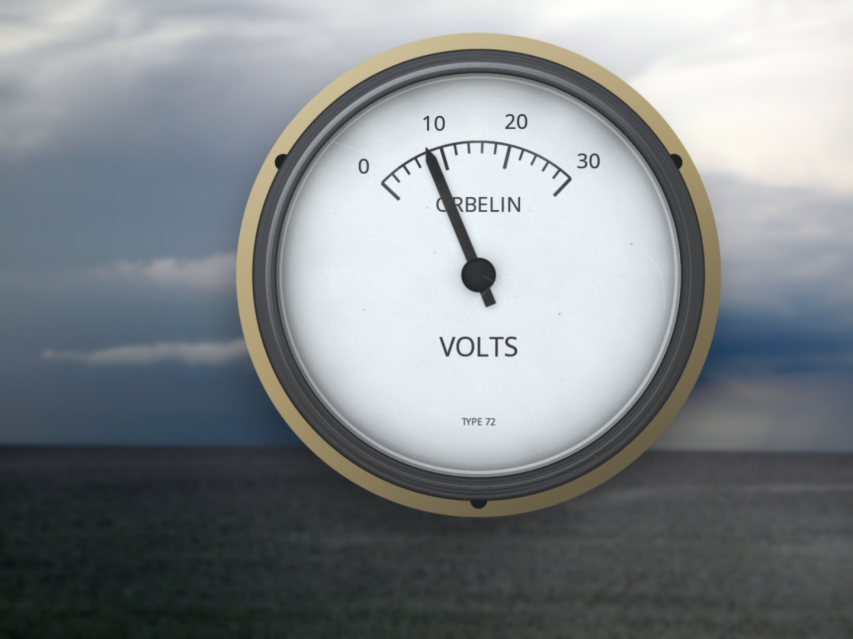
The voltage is {"value": 8, "unit": "V"}
